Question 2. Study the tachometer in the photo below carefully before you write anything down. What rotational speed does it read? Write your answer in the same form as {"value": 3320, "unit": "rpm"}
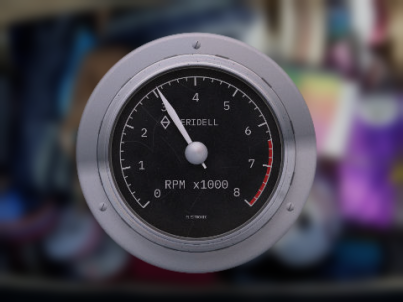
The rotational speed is {"value": 3100, "unit": "rpm"}
